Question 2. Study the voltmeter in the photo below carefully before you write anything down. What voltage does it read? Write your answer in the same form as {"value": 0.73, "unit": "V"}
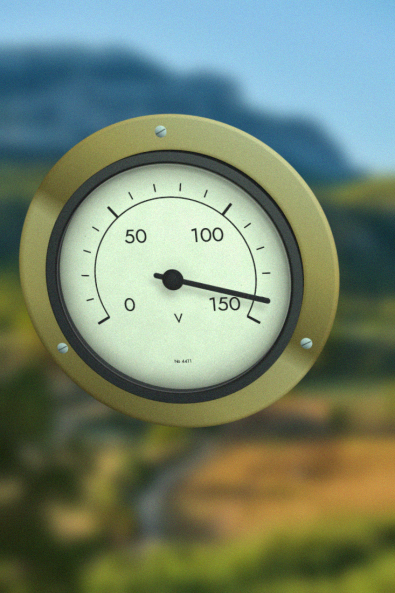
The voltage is {"value": 140, "unit": "V"}
